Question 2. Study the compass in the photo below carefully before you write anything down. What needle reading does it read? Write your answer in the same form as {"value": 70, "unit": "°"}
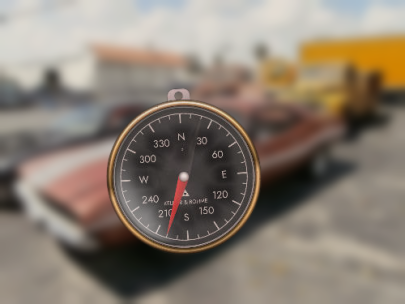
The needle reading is {"value": 200, "unit": "°"}
